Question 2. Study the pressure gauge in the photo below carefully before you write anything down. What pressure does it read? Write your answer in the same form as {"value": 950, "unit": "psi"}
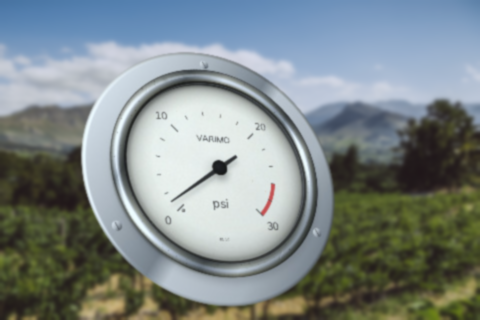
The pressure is {"value": 1, "unit": "psi"}
